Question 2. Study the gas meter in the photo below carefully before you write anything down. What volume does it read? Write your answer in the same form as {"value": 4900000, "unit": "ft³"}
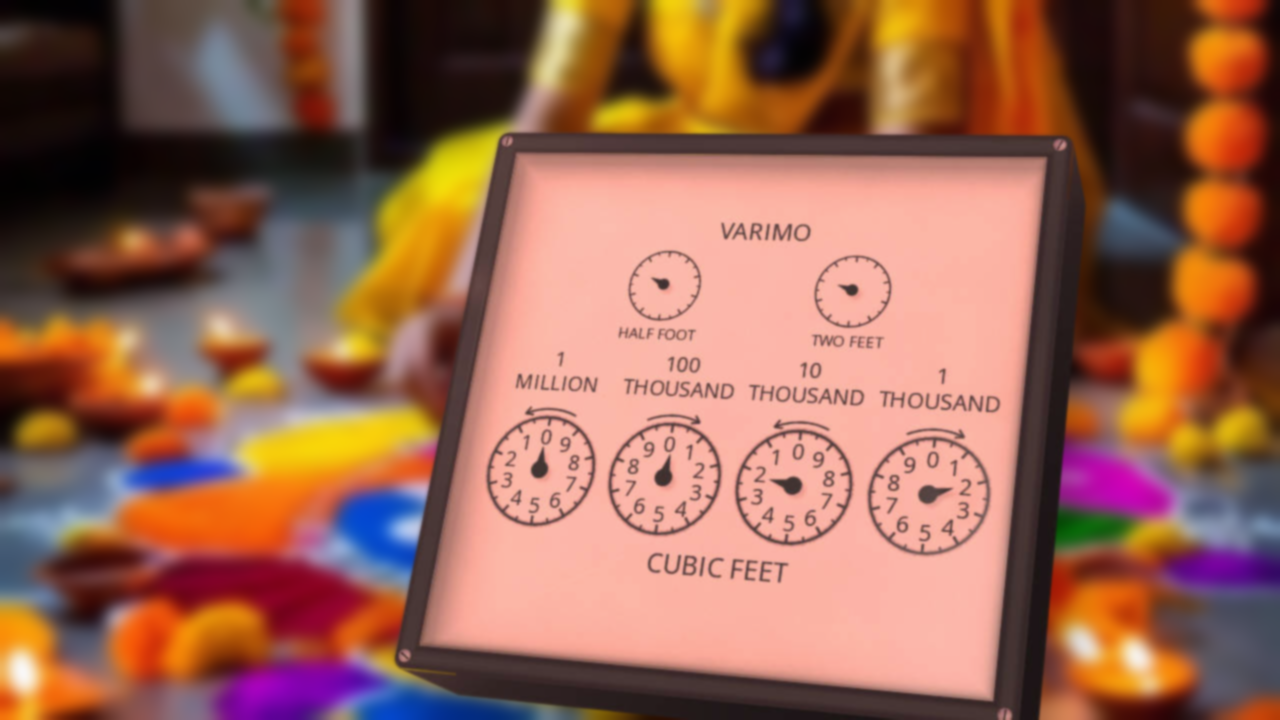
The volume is {"value": 2200, "unit": "ft³"}
